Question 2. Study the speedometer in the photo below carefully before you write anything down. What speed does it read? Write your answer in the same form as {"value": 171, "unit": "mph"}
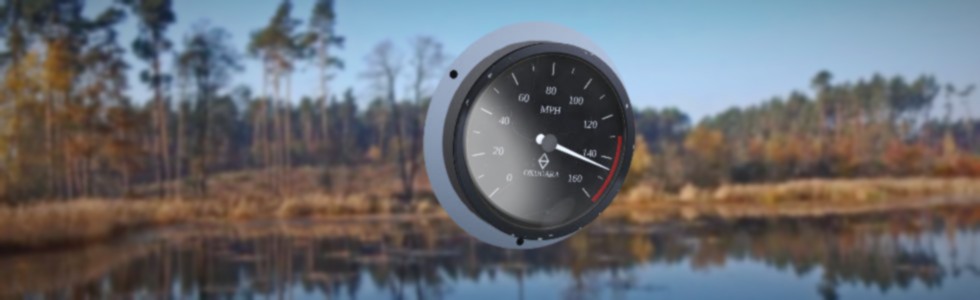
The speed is {"value": 145, "unit": "mph"}
